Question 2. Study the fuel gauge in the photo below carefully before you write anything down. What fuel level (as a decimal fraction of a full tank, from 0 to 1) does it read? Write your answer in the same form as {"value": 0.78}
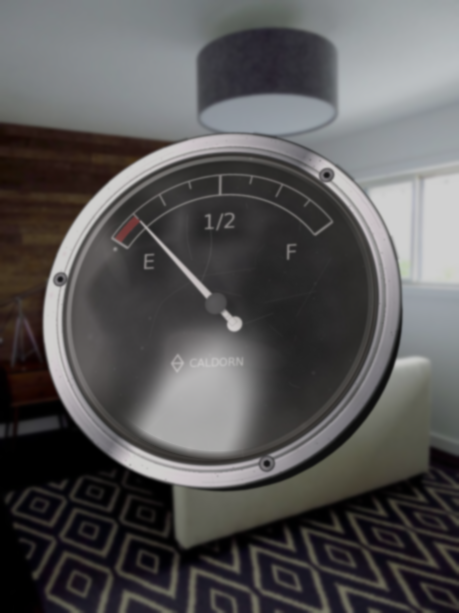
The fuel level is {"value": 0.125}
